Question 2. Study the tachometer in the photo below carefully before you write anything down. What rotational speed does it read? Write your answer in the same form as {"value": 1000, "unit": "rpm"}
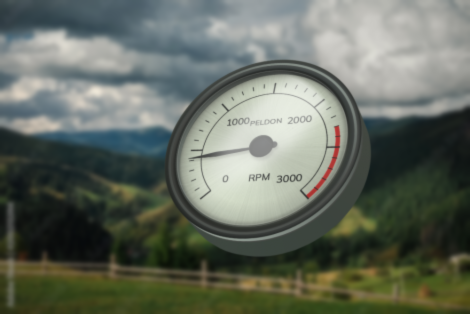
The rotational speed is {"value": 400, "unit": "rpm"}
